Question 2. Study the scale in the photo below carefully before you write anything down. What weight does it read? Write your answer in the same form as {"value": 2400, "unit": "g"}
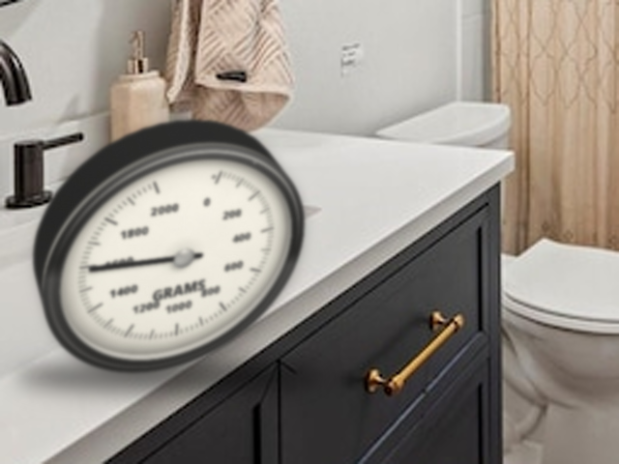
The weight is {"value": 1600, "unit": "g"}
